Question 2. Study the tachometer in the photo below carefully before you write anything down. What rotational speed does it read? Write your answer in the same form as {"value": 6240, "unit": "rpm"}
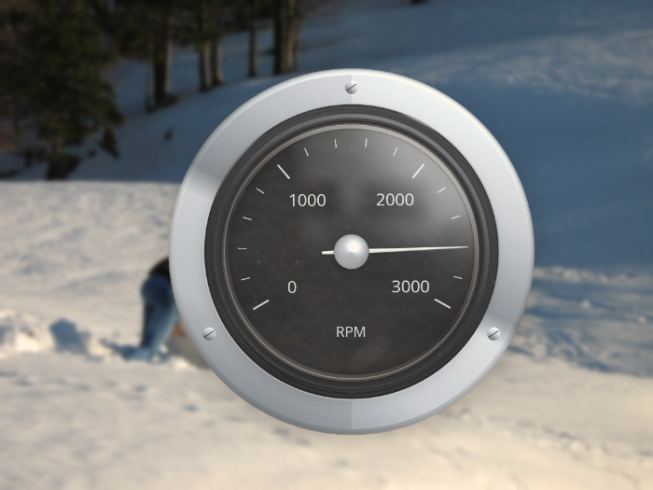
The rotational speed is {"value": 2600, "unit": "rpm"}
